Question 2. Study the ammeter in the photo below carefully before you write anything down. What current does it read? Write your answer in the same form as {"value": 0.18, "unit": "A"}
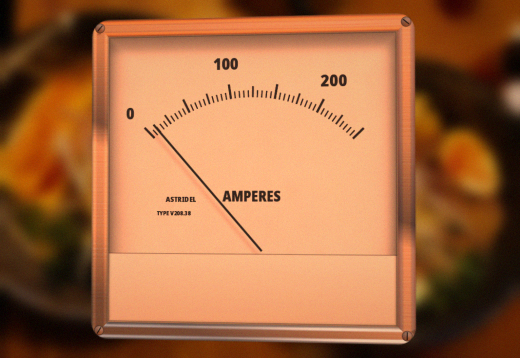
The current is {"value": 10, "unit": "A"}
